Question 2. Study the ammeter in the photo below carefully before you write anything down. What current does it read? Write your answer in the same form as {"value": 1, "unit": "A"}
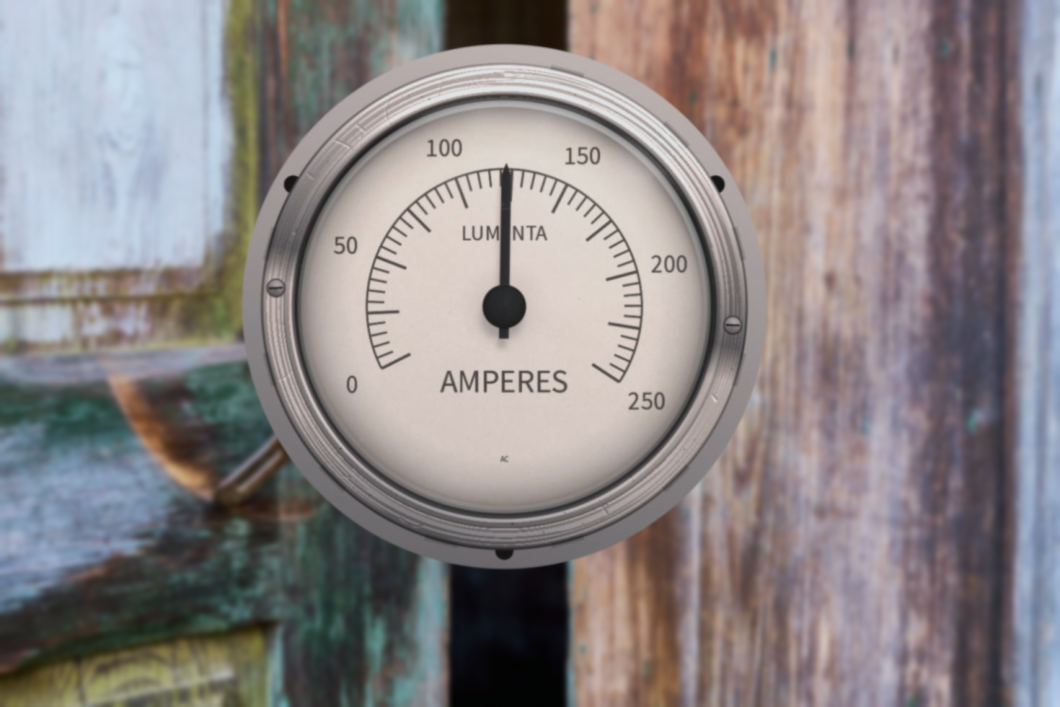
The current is {"value": 122.5, "unit": "A"}
